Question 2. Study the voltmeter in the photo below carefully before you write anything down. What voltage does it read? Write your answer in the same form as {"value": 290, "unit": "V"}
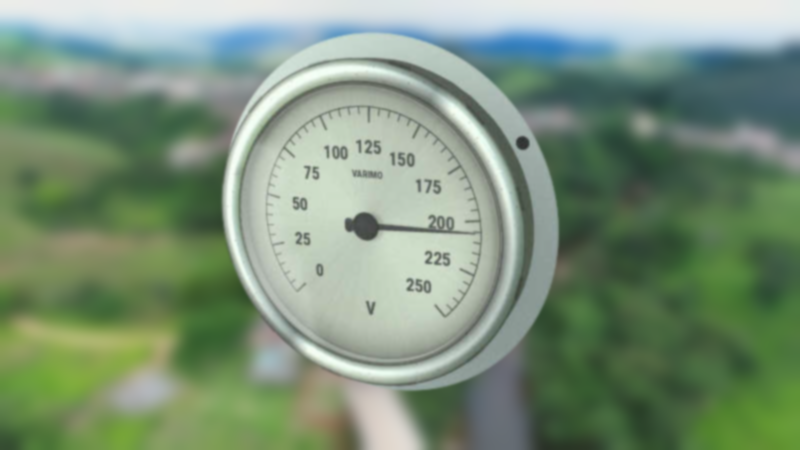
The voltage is {"value": 205, "unit": "V"}
